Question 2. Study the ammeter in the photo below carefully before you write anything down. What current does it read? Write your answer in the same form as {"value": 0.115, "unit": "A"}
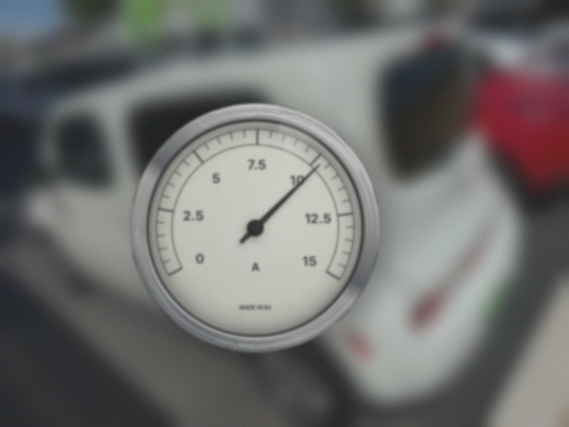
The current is {"value": 10.25, "unit": "A"}
